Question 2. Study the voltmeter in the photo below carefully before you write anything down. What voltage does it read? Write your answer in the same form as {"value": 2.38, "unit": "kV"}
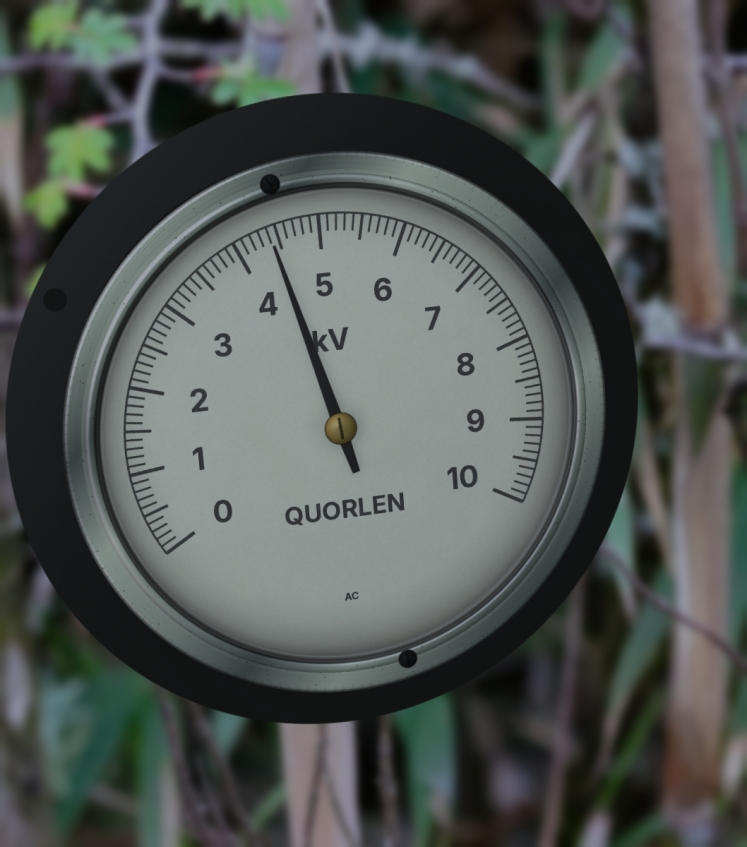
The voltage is {"value": 4.4, "unit": "kV"}
